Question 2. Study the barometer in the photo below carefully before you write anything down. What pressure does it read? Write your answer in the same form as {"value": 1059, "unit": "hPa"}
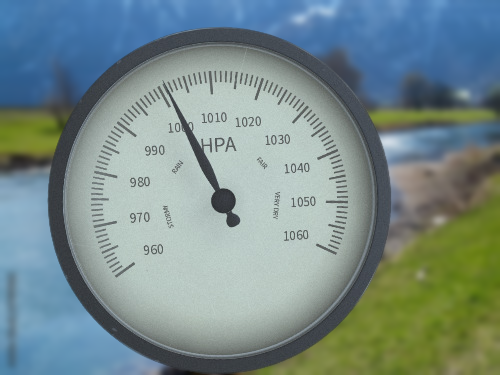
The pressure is {"value": 1001, "unit": "hPa"}
